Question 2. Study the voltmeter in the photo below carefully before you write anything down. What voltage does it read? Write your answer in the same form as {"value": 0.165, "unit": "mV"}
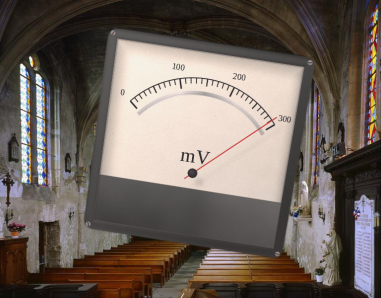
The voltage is {"value": 290, "unit": "mV"}
